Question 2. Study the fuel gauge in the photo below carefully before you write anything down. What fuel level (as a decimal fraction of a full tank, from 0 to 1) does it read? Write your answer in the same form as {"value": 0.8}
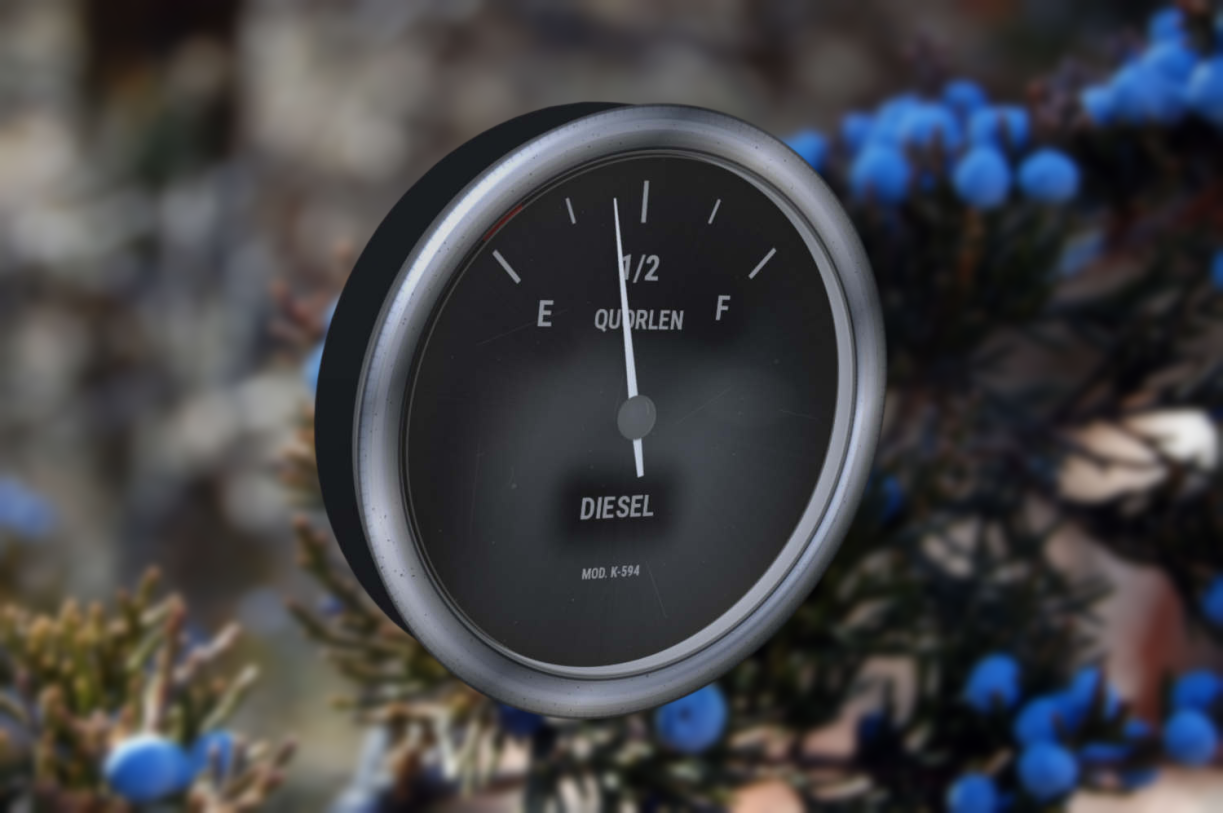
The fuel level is {"value": 0.375}
